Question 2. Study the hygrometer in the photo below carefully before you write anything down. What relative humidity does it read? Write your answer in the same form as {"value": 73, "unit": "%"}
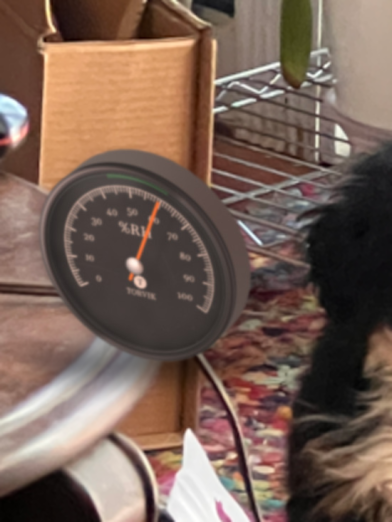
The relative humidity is {"value": 60, "unit": "%"}
